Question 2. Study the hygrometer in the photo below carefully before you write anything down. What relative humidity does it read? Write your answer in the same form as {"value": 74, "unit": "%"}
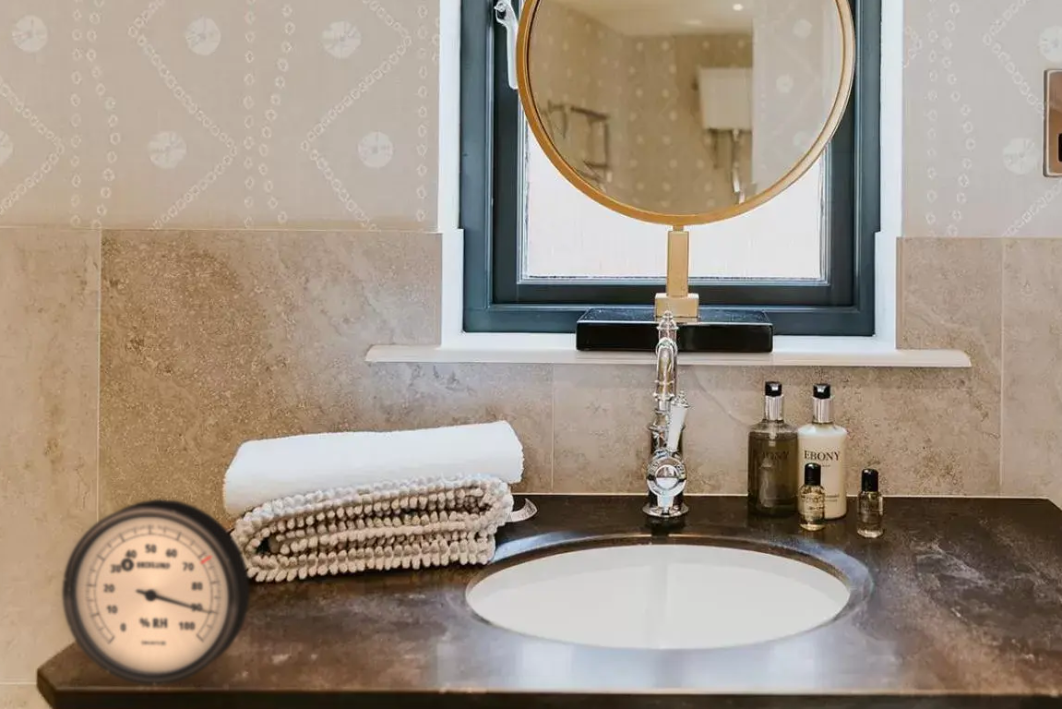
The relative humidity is {"value": 90, "unit": "%"}
